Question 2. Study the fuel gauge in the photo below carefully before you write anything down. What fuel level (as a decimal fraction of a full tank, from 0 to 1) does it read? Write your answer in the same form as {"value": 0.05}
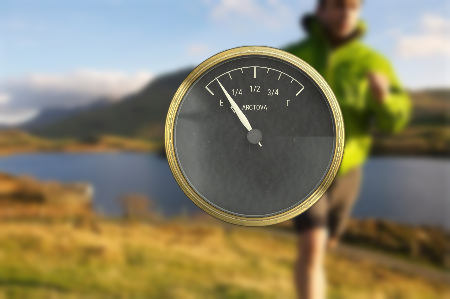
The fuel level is {"value": 0.125}
